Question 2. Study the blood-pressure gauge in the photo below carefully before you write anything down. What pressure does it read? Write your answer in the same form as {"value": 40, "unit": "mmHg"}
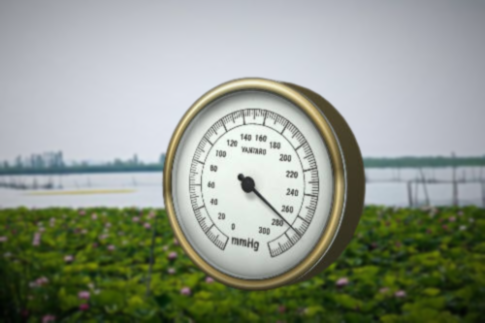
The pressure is {"value": 270, "unit": "mmHg"}
